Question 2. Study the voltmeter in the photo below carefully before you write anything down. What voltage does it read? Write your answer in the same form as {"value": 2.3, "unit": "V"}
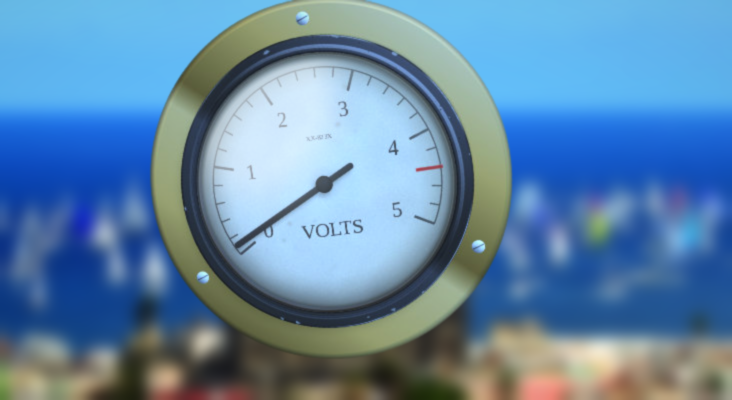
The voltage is {"value": 0.1, "unit": "V"}
